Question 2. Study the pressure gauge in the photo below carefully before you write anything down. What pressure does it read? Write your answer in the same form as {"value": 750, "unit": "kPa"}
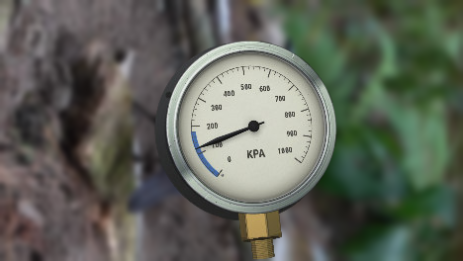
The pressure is {"value": 120, "unit": "kPa"}
